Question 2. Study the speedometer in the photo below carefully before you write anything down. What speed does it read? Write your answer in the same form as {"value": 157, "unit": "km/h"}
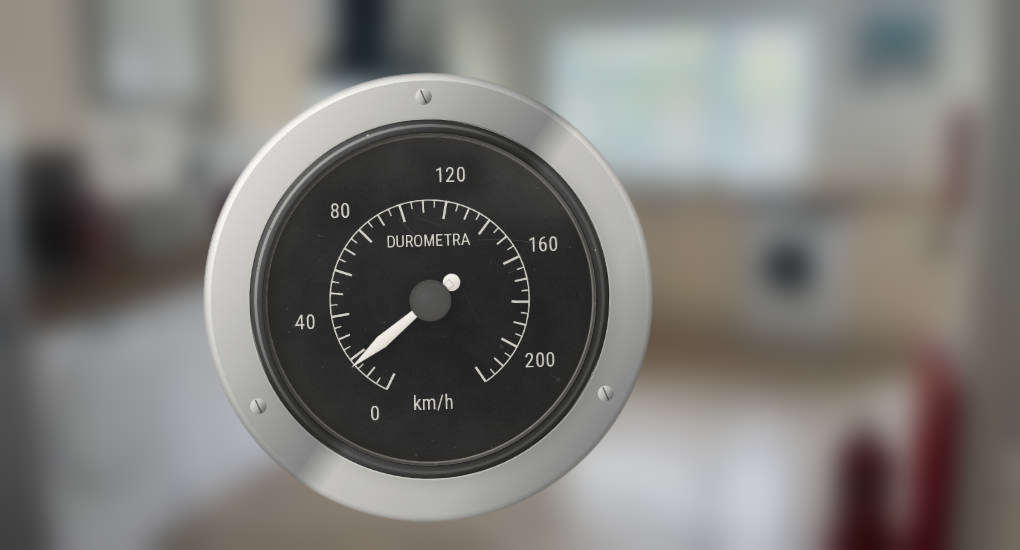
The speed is {"value": 17.5, "unit": "km/h"}
